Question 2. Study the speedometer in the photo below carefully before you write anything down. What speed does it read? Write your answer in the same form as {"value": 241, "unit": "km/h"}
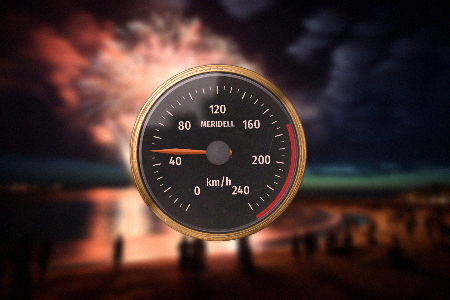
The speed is {"value": 50, "unit": "km/h"}
